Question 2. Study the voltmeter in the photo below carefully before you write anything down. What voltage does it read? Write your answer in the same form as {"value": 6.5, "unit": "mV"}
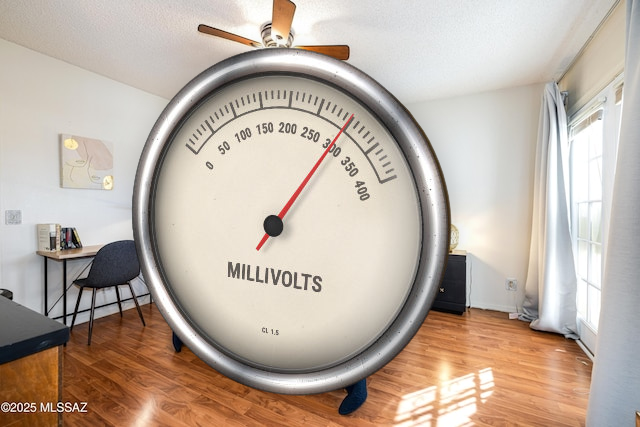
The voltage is {"value": 300, "unit": "mV"}
